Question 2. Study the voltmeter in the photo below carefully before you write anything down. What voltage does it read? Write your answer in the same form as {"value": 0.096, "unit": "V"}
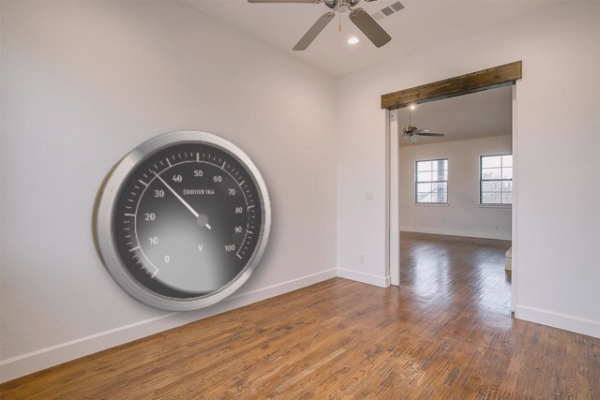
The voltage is {"value": 34, "unit": "V"}
